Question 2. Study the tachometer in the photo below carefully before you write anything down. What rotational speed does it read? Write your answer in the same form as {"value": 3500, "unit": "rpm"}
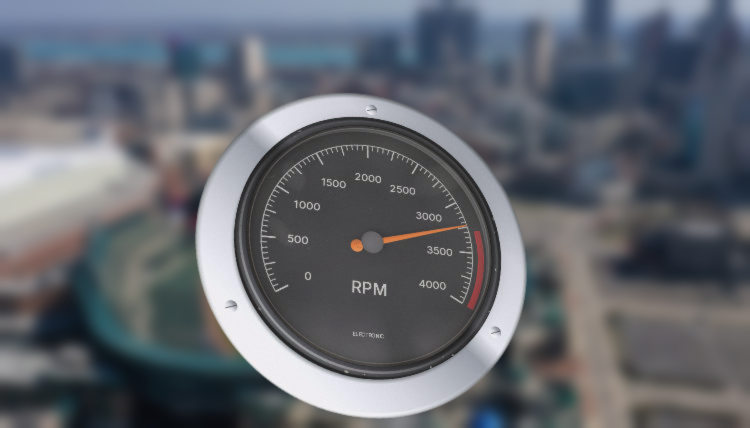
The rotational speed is {"value": 3250, "unit": "rpm"}
